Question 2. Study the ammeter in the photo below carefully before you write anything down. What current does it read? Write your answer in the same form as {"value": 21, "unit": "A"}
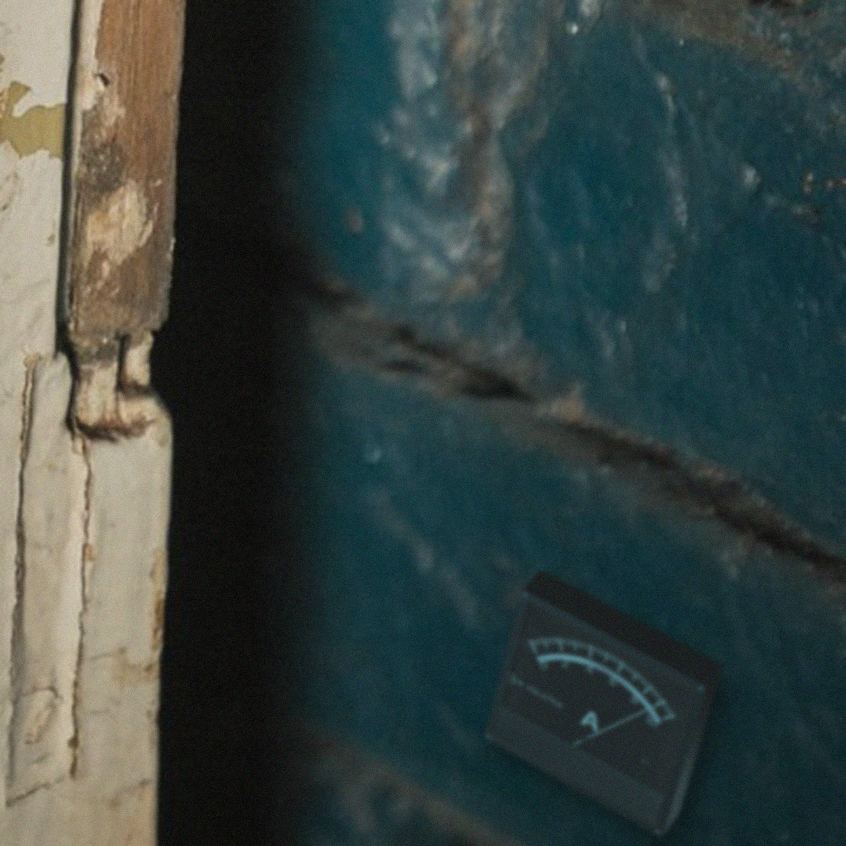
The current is {"value": 9, "unit": "A"}
